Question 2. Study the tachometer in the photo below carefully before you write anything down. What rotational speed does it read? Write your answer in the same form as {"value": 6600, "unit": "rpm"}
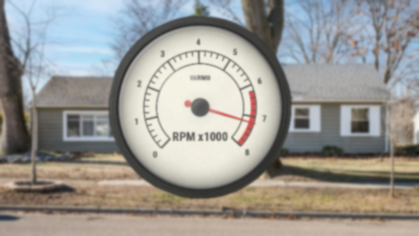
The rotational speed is {"value": 7200, "unit": "rpm"}
